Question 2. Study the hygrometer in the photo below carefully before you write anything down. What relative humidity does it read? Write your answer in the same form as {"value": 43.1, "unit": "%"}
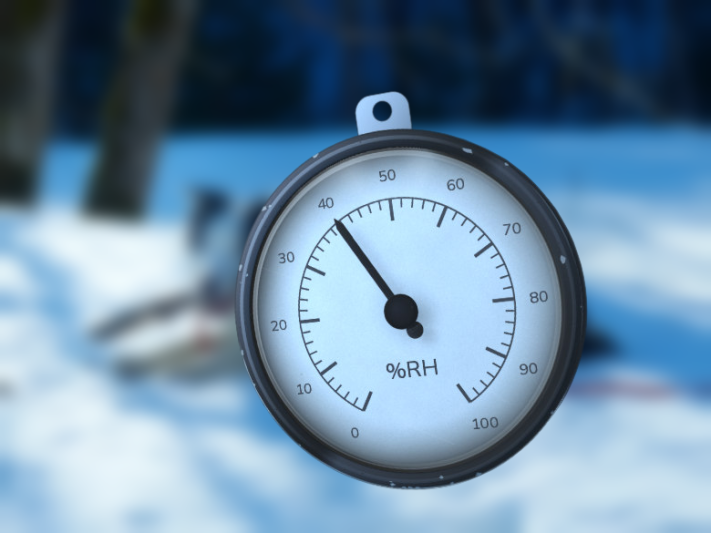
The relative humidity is {"value": 40, "unit": "%"}
